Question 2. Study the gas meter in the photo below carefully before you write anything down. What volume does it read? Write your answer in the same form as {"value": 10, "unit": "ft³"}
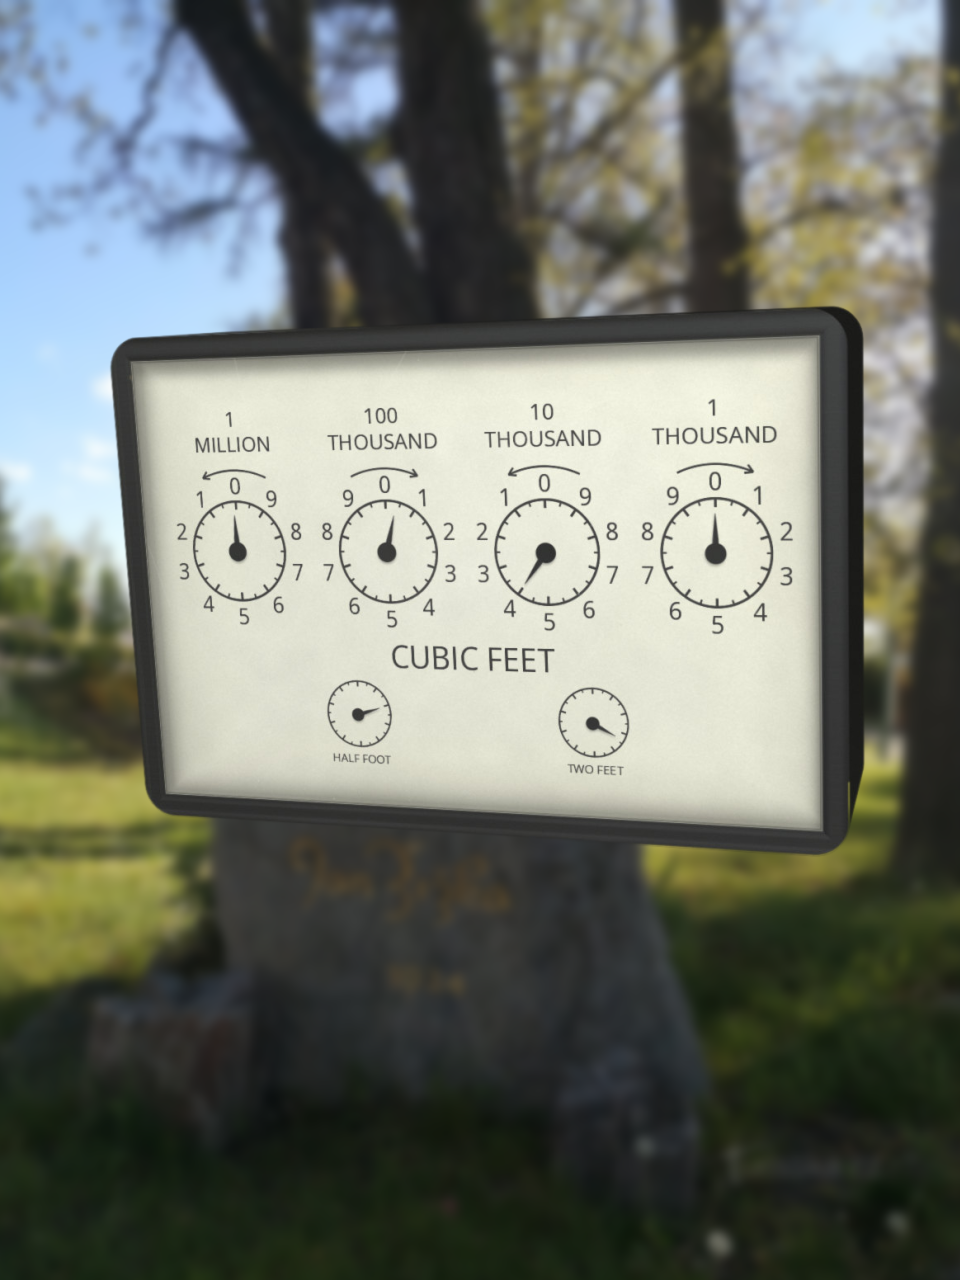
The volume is {"value": 4000, "unit": "ft³"}
